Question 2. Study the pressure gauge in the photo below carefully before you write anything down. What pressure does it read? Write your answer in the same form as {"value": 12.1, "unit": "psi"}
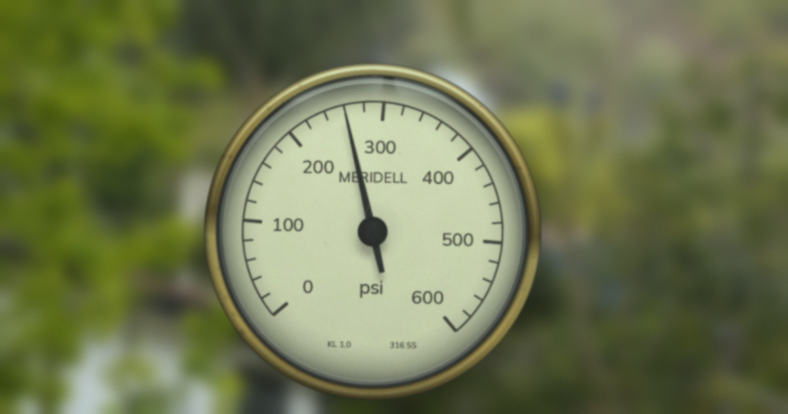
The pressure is {"value": 260, "unit": "psi"}
